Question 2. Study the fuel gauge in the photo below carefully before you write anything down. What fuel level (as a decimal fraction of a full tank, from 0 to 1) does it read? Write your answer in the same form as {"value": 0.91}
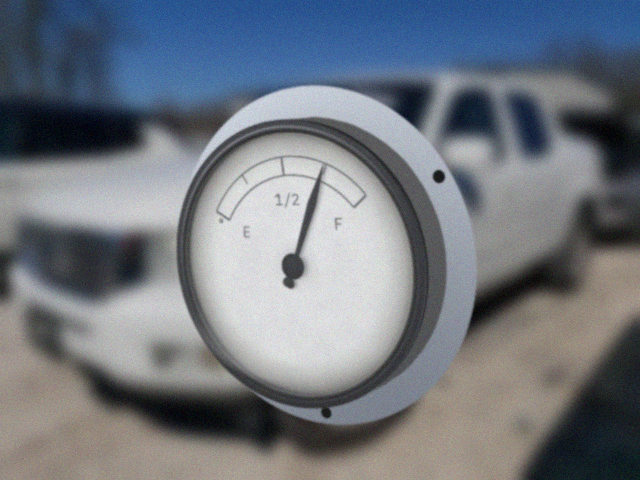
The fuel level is {"value": 0.75}
